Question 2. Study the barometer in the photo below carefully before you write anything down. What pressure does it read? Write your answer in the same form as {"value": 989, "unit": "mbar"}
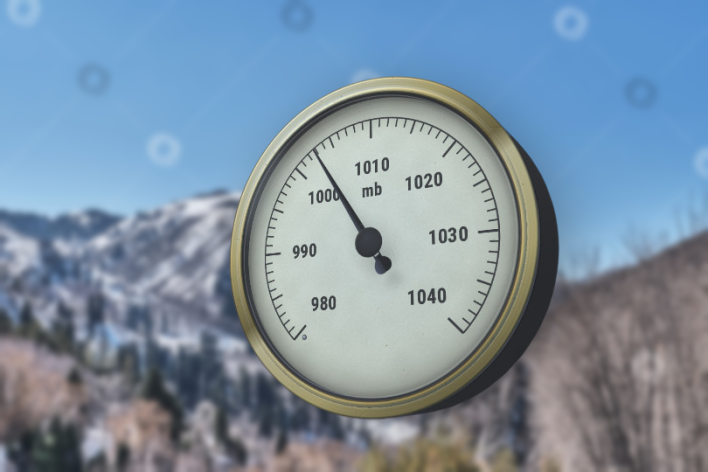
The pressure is {"value": 1003, "unit": "mbar"}
